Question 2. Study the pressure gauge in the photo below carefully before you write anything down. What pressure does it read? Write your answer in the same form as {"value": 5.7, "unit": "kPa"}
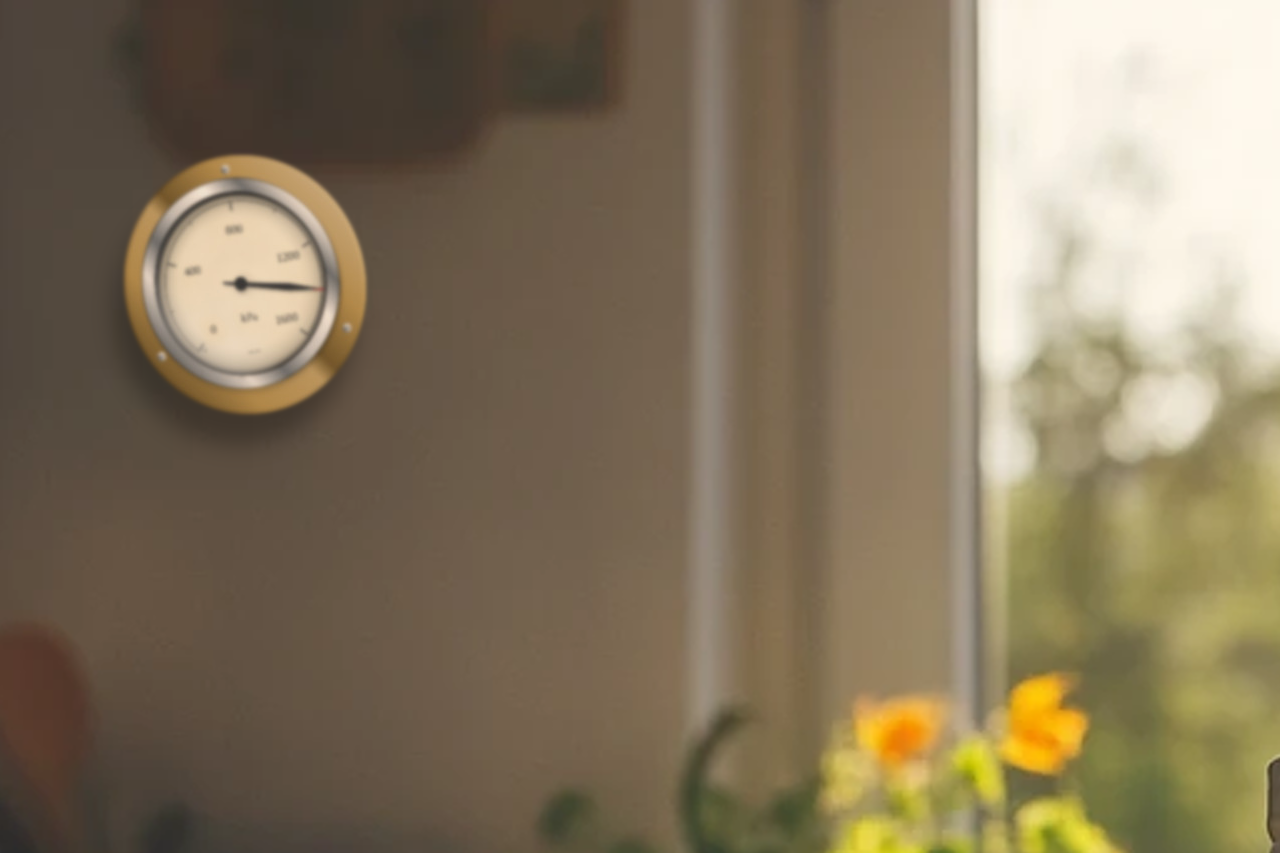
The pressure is {"value": 1400, "unit": "kPa"}
